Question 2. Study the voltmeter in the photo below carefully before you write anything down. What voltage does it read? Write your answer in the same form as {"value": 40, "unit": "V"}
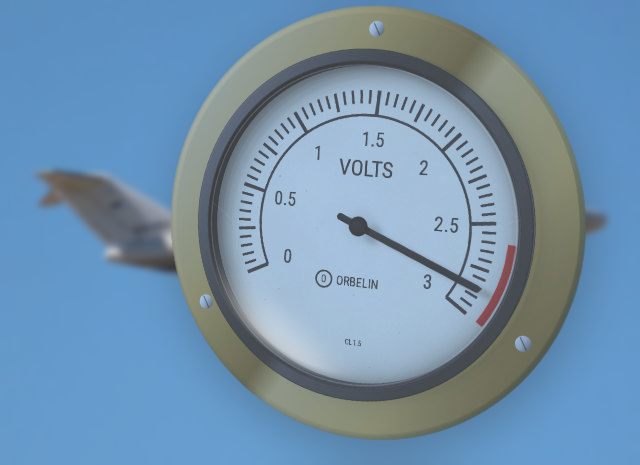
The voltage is {"value": 2.85, "unit": "V"}
